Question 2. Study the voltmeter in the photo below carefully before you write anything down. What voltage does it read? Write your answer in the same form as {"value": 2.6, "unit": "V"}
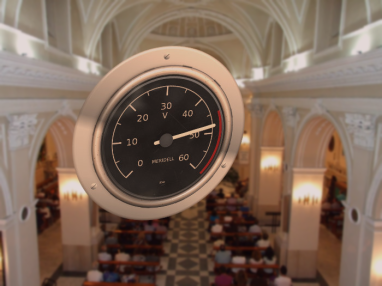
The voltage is {"value": 47.5, "unit": "V"}
